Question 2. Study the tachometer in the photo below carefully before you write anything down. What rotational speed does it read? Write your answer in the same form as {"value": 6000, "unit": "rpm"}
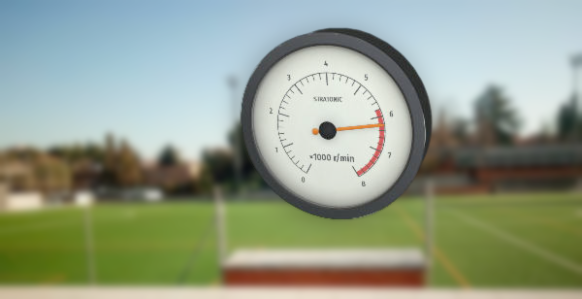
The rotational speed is {"value": 6200, "unit": "rpm"}
